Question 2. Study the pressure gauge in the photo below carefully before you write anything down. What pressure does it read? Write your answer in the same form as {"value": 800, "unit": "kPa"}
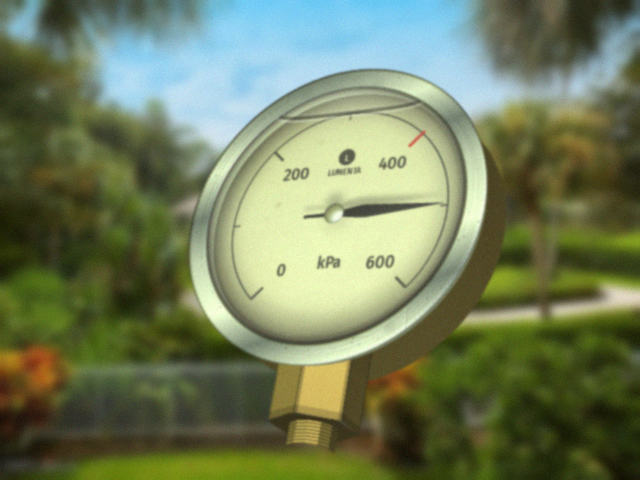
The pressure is {"value": 500, "unit": "kPa"}
